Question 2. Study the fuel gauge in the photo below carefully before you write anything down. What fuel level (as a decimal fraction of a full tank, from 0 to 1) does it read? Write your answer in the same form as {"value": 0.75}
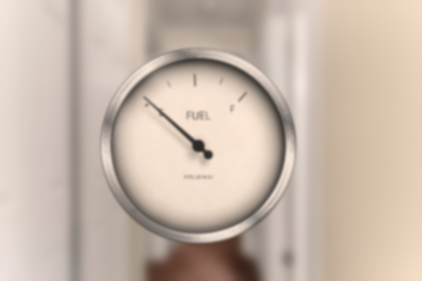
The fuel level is {"value": 0}
